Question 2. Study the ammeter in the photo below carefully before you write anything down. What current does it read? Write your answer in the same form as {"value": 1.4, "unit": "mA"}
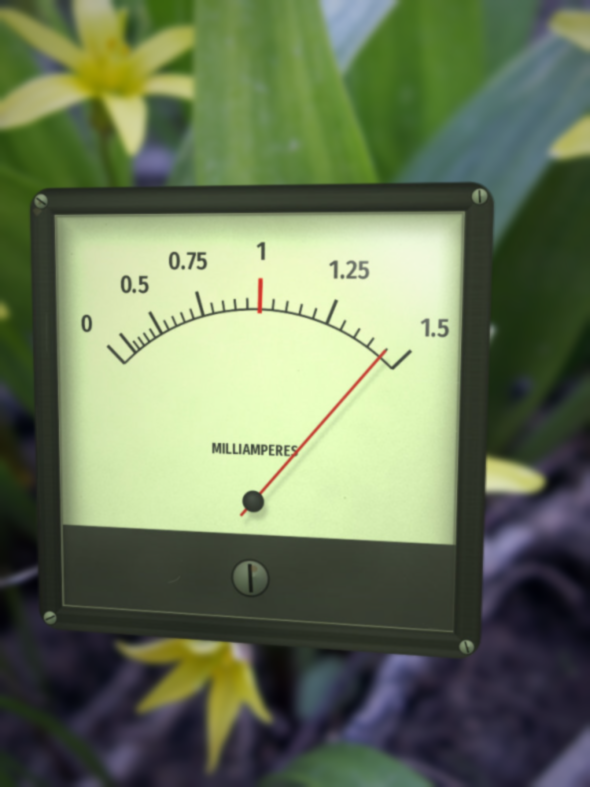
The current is {"value": 1.45, "unit": "mA"}
